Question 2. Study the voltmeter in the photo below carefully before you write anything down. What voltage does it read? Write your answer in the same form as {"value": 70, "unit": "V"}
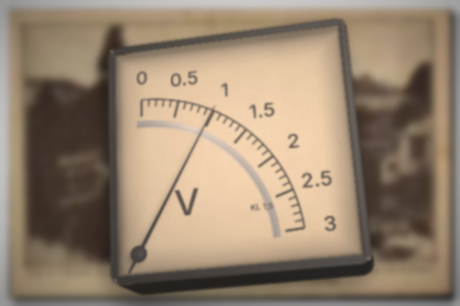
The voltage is {"value": 1, "unit": "V"}
